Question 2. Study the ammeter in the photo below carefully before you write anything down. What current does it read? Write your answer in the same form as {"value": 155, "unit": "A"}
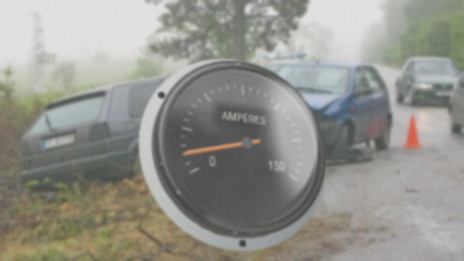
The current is {"value": 10, "unit": "A"}
